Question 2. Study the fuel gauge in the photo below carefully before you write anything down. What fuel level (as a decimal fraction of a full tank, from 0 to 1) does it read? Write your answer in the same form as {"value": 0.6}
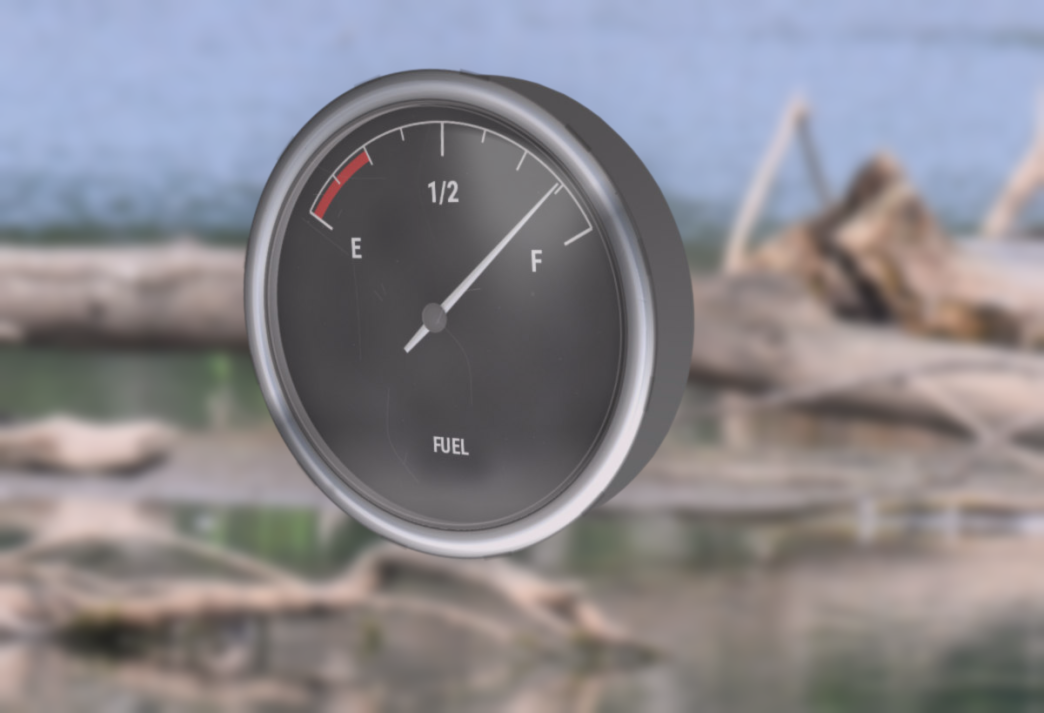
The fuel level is {"value": 0.875}
